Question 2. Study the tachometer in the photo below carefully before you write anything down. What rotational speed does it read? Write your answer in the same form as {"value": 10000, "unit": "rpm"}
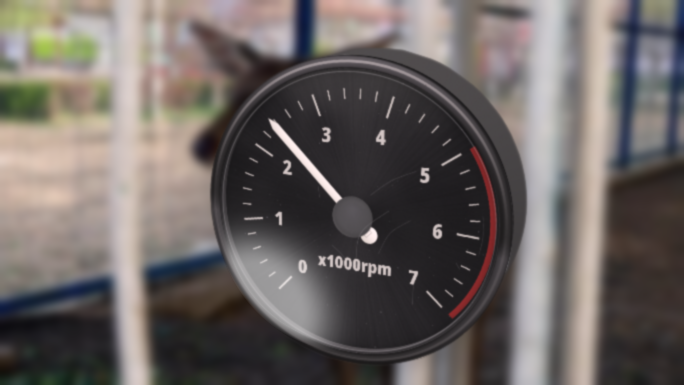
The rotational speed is {"value": 2400, "unit": "rpm"}
